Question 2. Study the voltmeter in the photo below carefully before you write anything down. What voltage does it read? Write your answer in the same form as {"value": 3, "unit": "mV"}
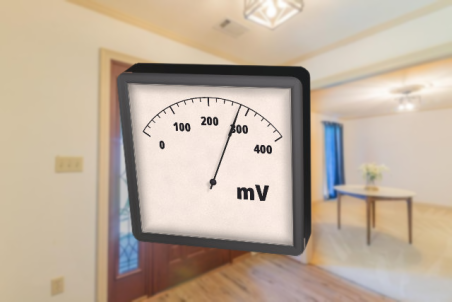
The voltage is {"value": 280, "unit": "mV"}
